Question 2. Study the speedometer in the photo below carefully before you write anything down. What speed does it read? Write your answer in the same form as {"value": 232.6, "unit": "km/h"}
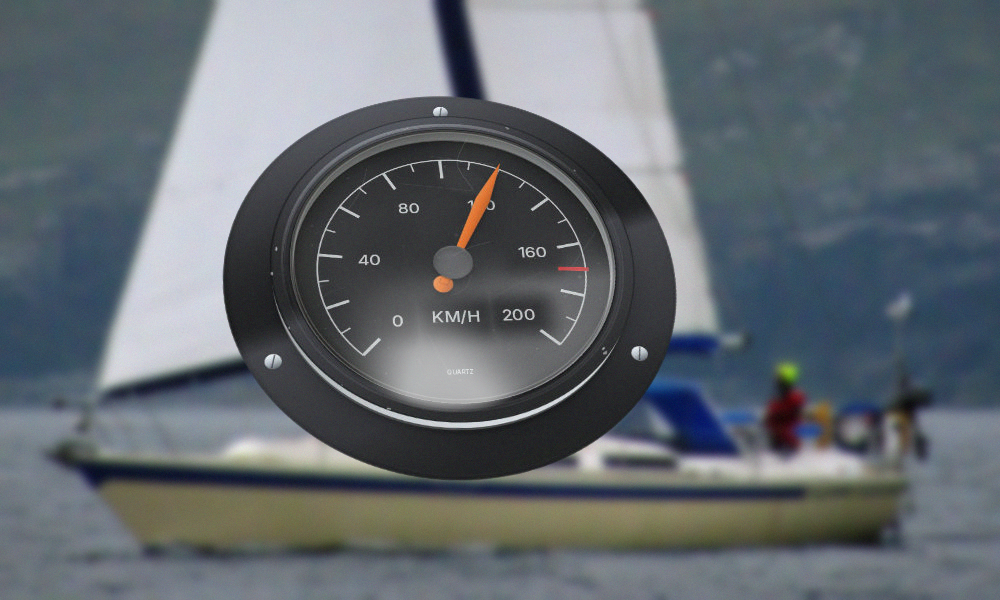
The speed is {"value": 120, "unit": "km/h"}
